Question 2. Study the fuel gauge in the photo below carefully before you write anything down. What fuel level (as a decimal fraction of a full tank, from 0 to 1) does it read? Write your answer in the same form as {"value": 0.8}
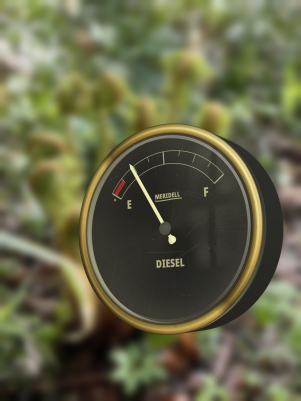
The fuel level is {"value": 0.25}
